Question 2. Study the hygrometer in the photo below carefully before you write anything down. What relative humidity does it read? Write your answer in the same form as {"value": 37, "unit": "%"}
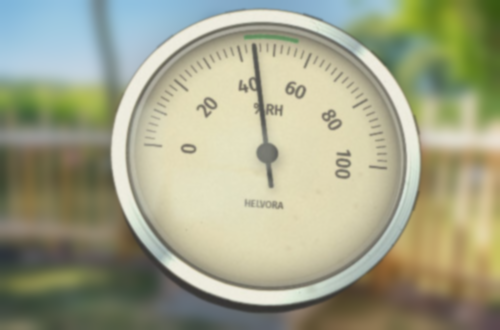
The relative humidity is {"value": 44, "unit": "%"}
